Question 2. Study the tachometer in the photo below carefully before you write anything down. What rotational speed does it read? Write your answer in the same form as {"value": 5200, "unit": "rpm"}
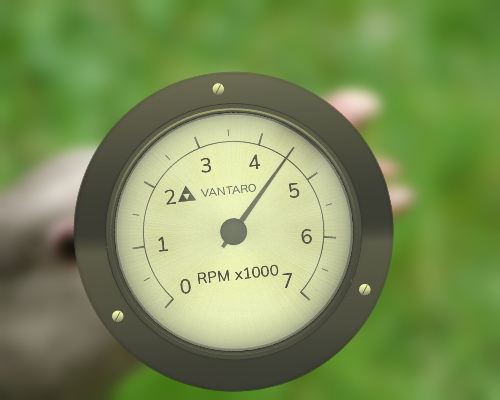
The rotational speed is {"value": 4500, "unit": "rpm"}
